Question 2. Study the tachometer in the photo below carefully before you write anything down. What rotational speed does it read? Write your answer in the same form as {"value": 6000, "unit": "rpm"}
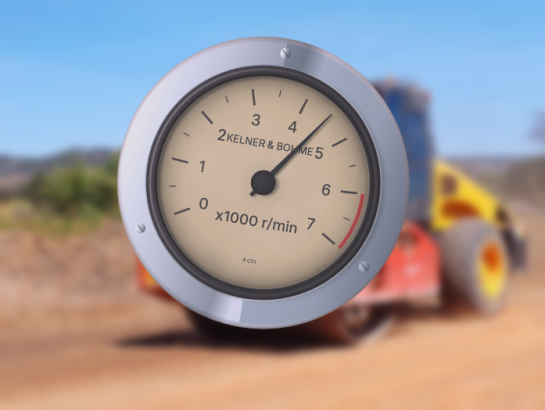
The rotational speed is {"value": 4500, "unit": "rpm"}
